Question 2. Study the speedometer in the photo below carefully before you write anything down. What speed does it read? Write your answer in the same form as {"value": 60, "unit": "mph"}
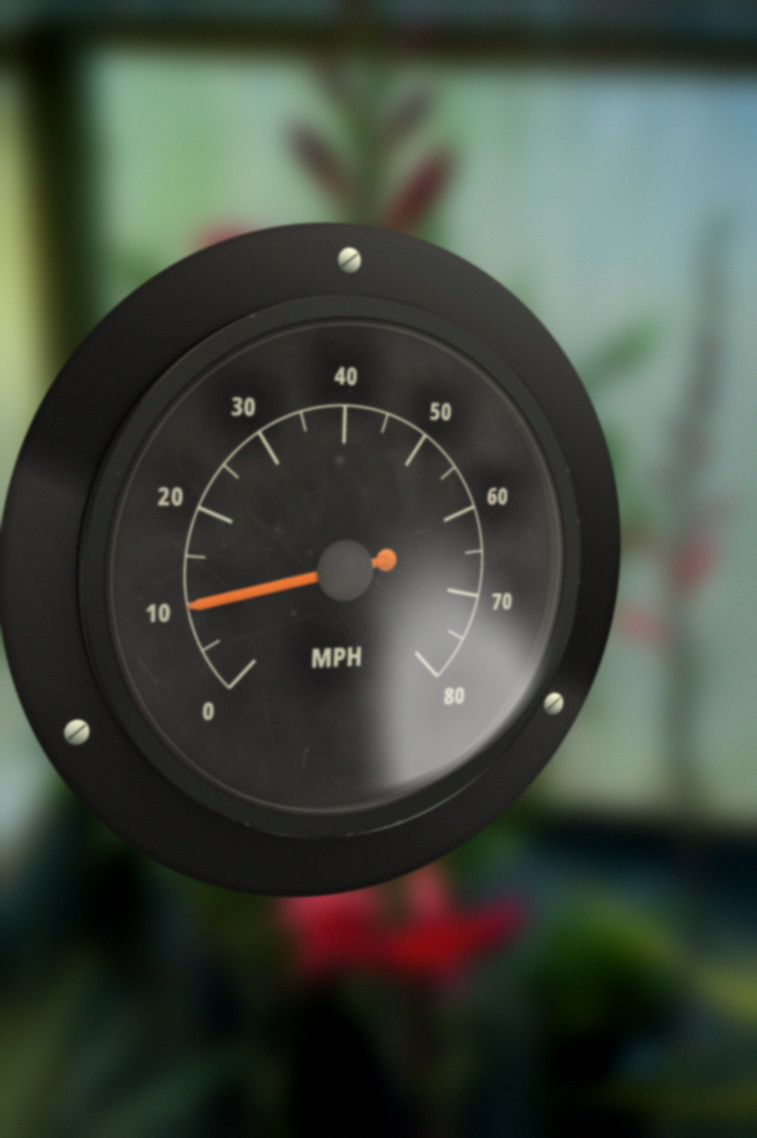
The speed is {"value": 10, "unit": "mph"}
